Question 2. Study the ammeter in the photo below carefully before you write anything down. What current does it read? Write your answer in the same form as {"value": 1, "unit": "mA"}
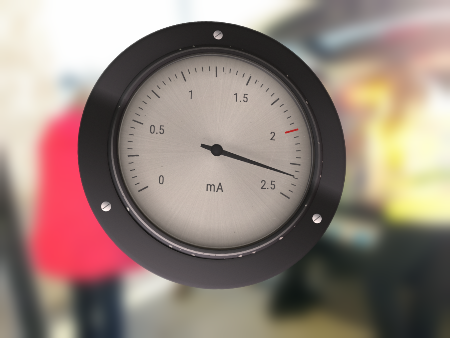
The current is {"value": 2.35, "unit": "mA"}
